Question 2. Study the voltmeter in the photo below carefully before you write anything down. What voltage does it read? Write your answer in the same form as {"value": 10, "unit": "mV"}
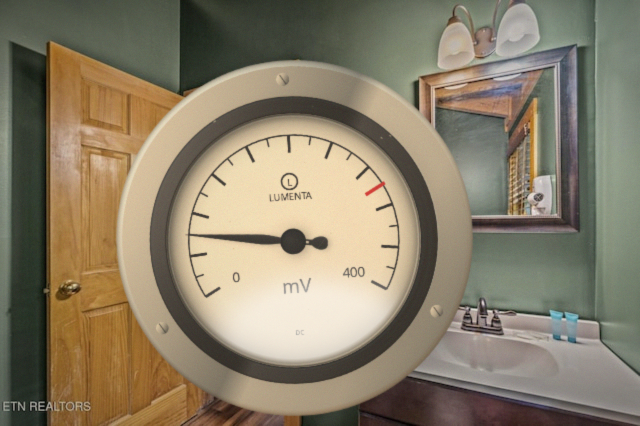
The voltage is {"value": 60, "unit": "mV"}
